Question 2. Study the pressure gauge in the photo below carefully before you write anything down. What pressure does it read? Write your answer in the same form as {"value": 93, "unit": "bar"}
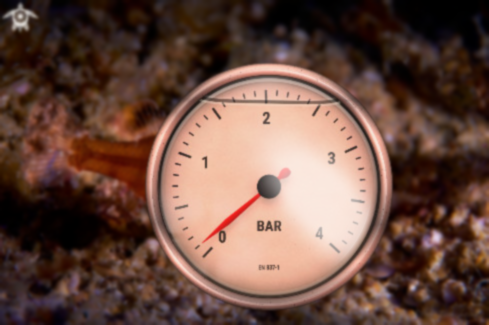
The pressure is {"value": 0.1, "unit": "bar"}
